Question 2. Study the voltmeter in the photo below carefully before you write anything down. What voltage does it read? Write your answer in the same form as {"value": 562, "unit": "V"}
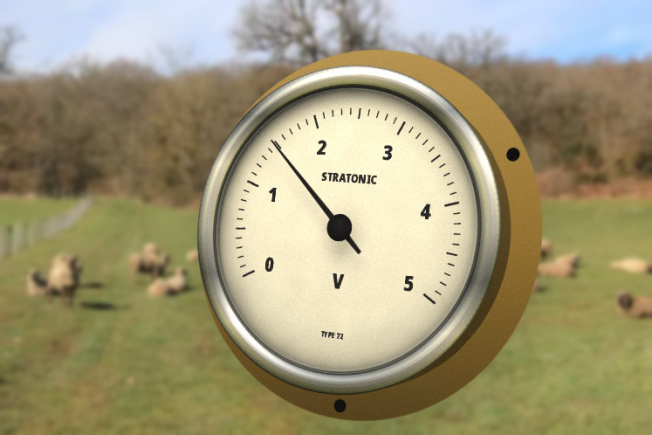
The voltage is {"value": 1.5, "unit": "V"}
